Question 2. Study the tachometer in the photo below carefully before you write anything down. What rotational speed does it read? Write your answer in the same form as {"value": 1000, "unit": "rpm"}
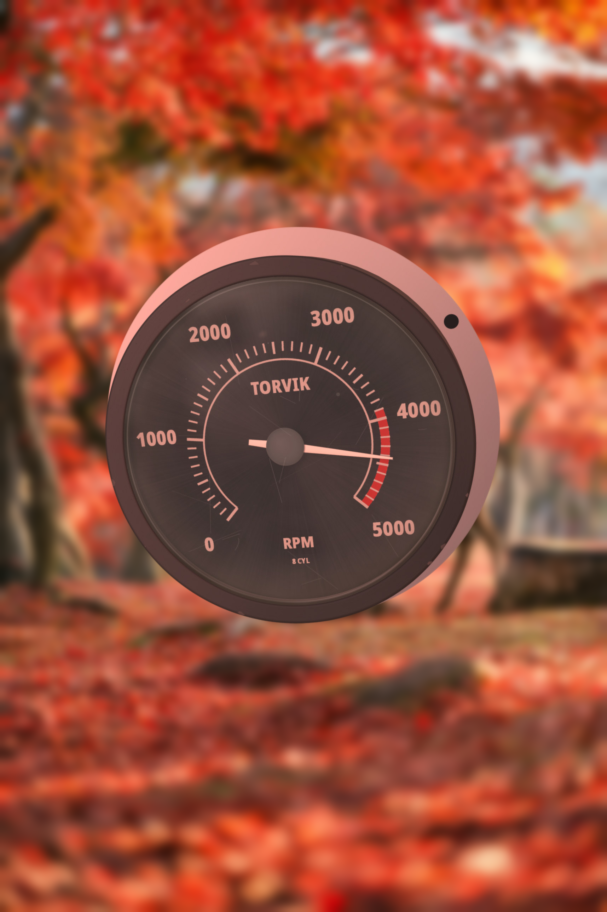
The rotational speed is {"value": 4400, "unit": "rpm"}
